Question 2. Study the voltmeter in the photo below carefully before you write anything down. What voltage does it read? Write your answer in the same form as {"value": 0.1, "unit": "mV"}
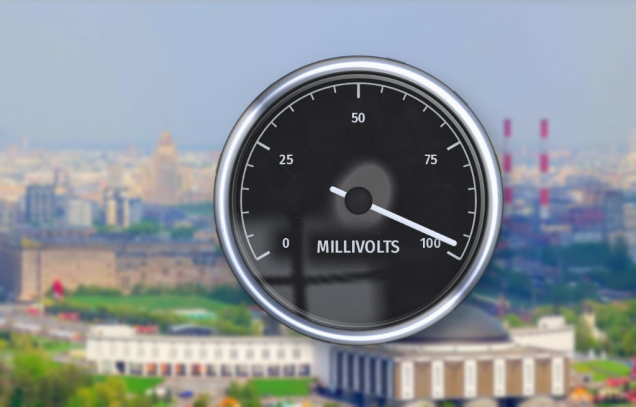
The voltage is {"value": 97.5, "unit": "mV"}
